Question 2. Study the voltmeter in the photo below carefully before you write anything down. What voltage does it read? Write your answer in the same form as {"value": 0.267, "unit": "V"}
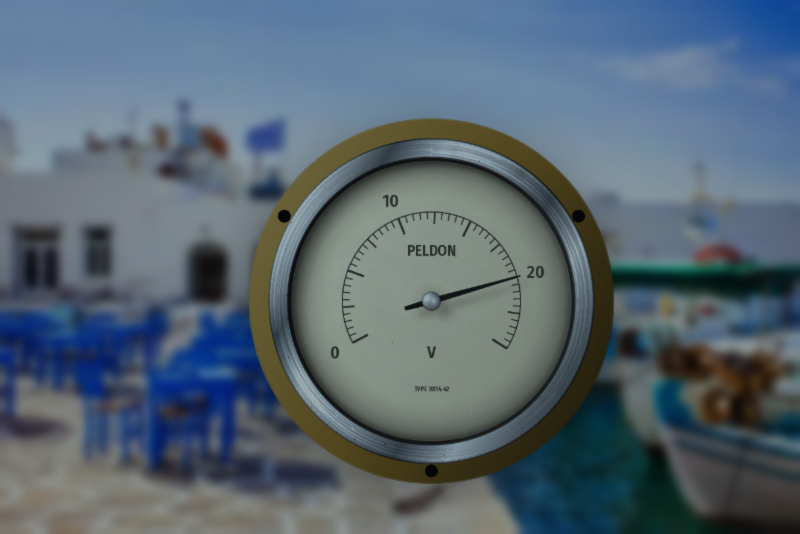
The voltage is {"value": 20, "unit": "V"}
